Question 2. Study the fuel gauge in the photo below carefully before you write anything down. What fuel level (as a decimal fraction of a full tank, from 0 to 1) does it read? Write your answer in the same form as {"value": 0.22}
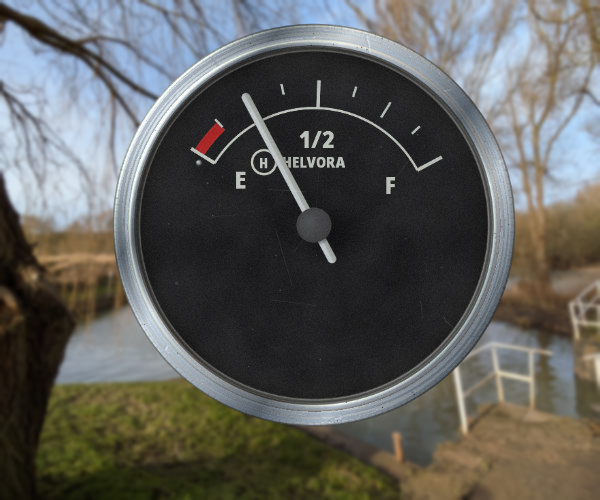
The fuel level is {"value": 0.25}
